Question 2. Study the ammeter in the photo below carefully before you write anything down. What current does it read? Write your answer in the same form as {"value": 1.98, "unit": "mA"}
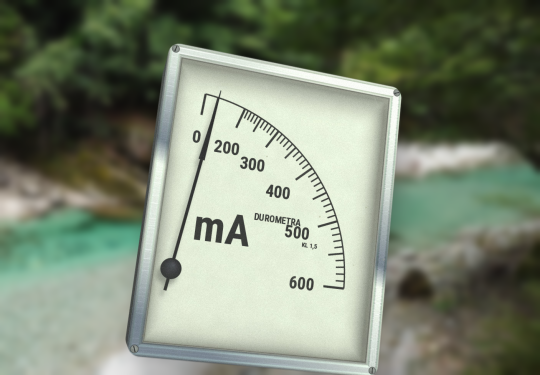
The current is {"value": 100, "unit": "mA"}
